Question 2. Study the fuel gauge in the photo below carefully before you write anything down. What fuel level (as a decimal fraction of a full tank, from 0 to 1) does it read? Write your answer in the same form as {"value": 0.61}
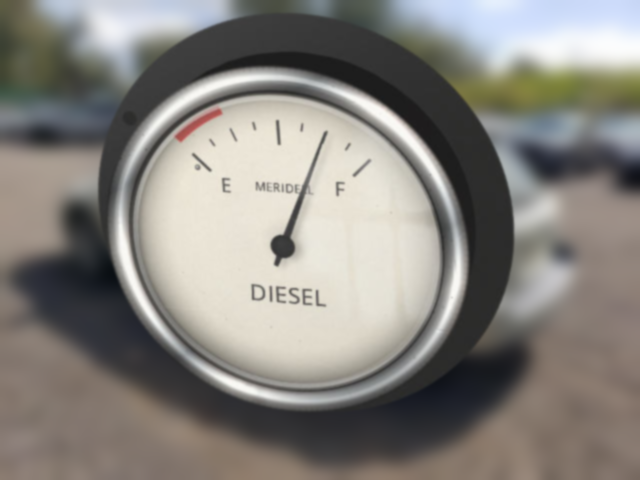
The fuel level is {"value": 0.75}
